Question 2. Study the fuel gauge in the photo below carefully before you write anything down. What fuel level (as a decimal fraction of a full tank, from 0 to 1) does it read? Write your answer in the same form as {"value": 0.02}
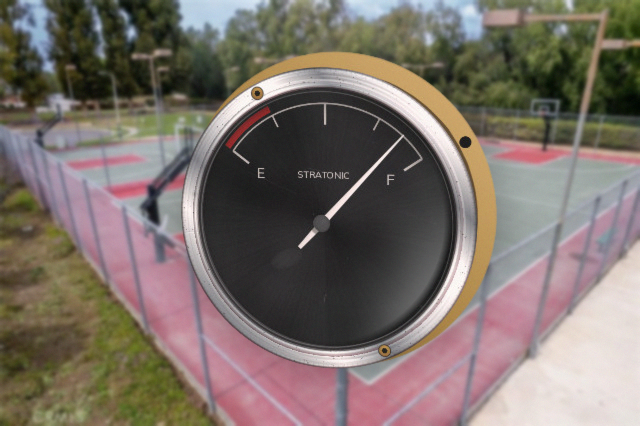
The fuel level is {"value": 0.875}
